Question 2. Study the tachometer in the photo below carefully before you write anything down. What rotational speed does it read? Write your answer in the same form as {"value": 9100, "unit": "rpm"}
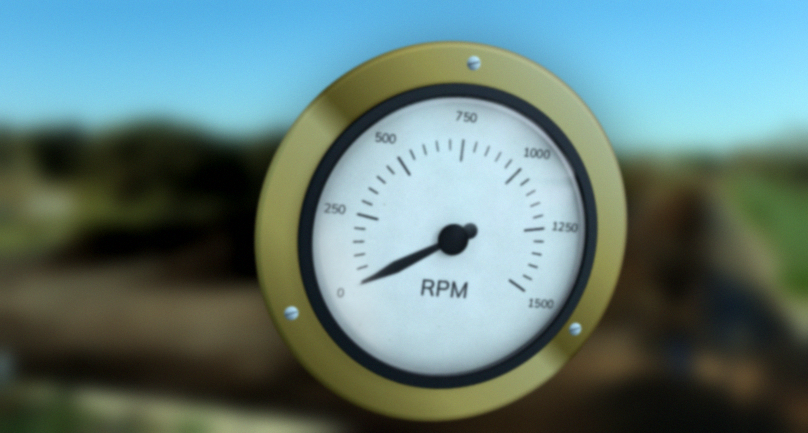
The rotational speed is {"value": 0, "unit": "rpm"}
